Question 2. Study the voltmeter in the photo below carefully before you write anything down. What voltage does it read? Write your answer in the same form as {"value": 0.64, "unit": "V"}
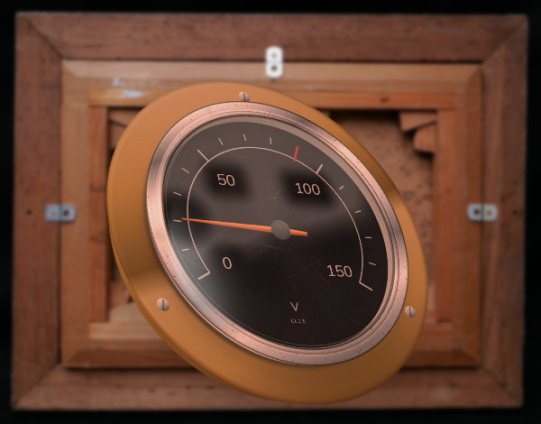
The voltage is {"value": 20, "unit": "V"}
